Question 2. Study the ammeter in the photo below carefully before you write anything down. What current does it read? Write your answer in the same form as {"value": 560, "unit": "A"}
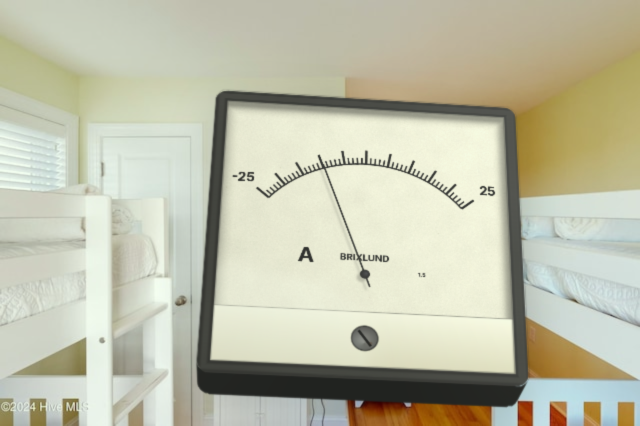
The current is {"value": -10, "unit": "A"}
